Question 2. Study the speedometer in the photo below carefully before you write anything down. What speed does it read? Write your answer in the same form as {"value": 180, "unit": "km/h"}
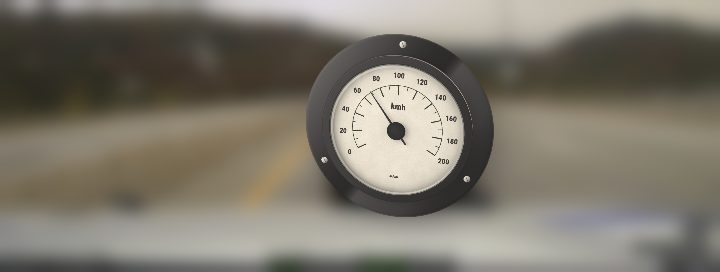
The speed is {"value": 70, "unit": "km/h"}
